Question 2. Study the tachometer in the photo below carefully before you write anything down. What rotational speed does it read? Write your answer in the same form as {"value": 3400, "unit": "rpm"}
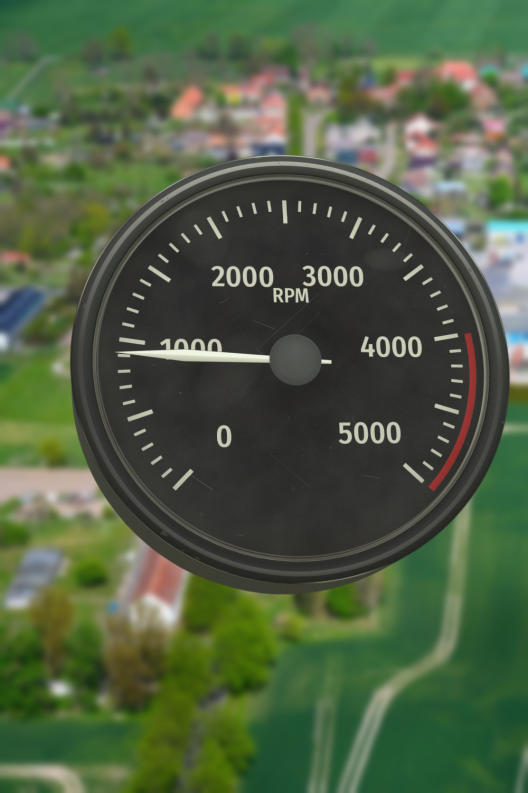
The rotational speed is {"value": 900, "unit": "rpm"}
